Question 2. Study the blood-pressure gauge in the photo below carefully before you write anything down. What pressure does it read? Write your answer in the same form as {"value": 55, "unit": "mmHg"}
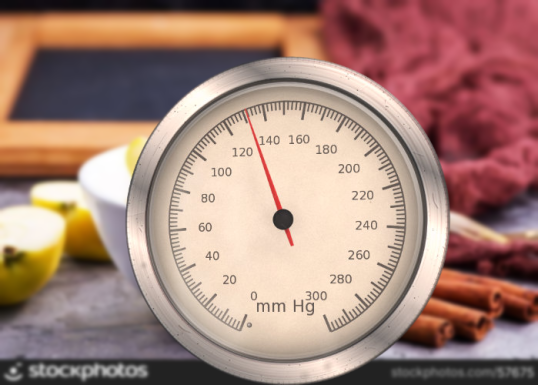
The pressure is {"value": 132, "unit": "mmHg"}
